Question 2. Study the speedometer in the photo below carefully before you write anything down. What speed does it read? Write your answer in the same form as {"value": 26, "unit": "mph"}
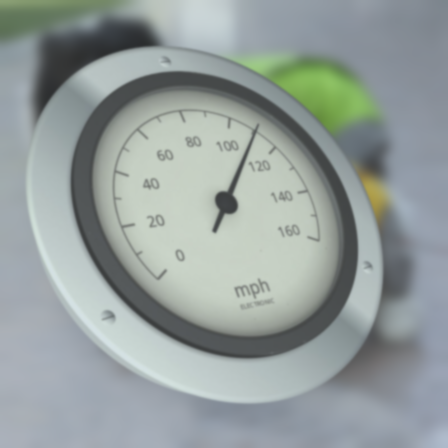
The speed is {"value": 110, "unit": "mph"}
